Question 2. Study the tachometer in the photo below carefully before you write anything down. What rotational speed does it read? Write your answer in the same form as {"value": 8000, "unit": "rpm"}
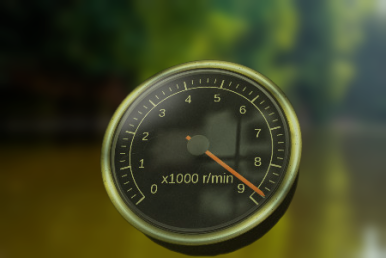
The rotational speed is {"value": 8800, "unit": "rpm"}
